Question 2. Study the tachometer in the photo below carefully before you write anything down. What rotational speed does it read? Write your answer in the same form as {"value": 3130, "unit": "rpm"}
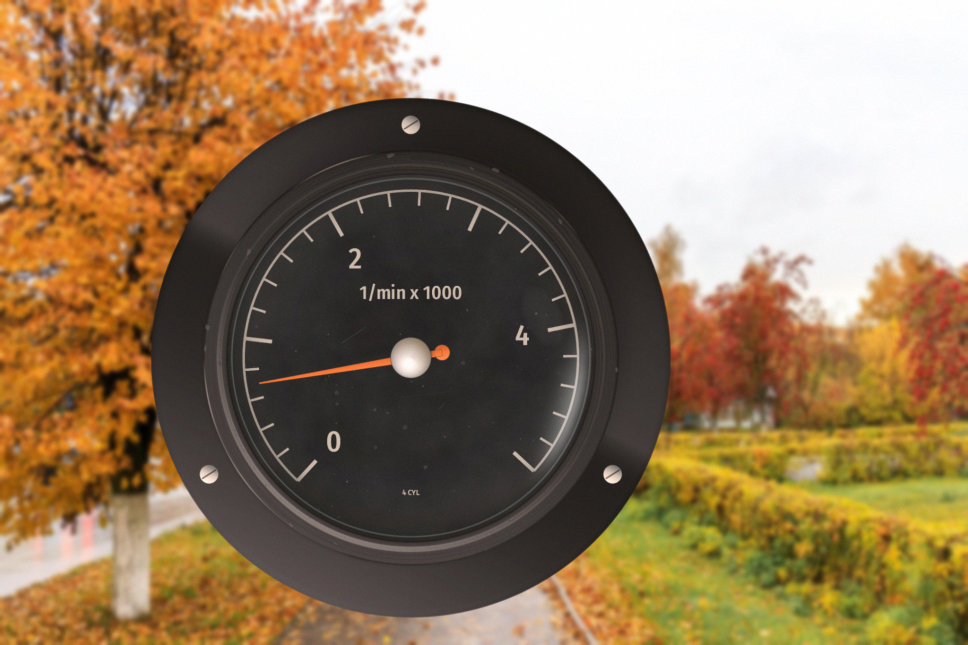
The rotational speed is {"value": 700, "unit": "rpm"}
